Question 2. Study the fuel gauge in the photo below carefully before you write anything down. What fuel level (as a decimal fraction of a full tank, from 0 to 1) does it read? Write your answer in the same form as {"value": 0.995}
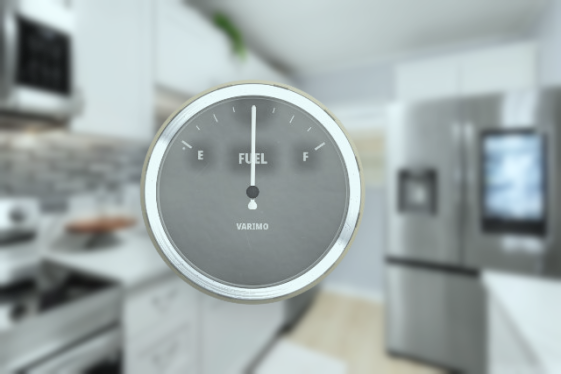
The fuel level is {"value": 0.5}
